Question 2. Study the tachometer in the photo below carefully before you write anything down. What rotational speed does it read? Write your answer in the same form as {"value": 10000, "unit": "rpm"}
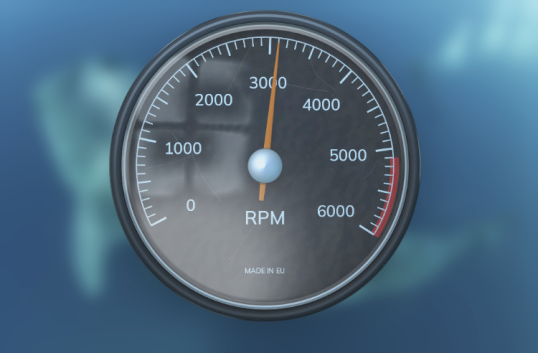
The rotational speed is {"value": 3100, "unit": "rpm"}
